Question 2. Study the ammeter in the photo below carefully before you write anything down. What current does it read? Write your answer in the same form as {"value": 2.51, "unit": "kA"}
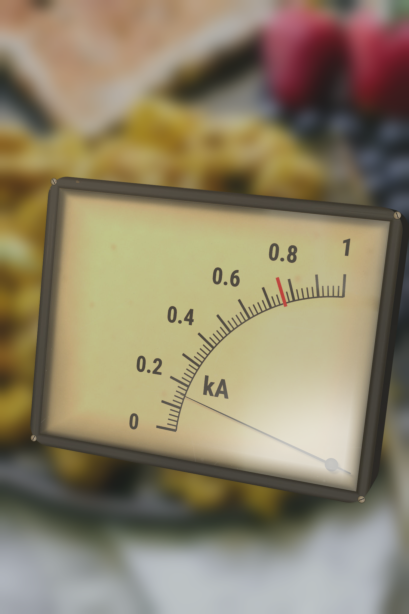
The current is {"value": 0.16, "unit": "kA"}
